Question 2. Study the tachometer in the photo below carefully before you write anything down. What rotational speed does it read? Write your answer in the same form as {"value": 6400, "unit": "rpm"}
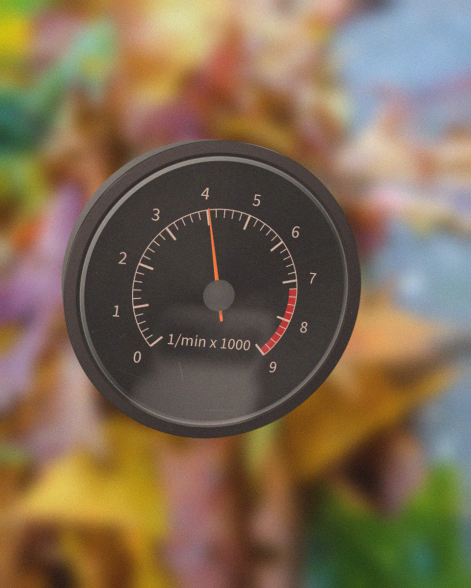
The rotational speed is {"value": 4000, "unit": "rpm"}
